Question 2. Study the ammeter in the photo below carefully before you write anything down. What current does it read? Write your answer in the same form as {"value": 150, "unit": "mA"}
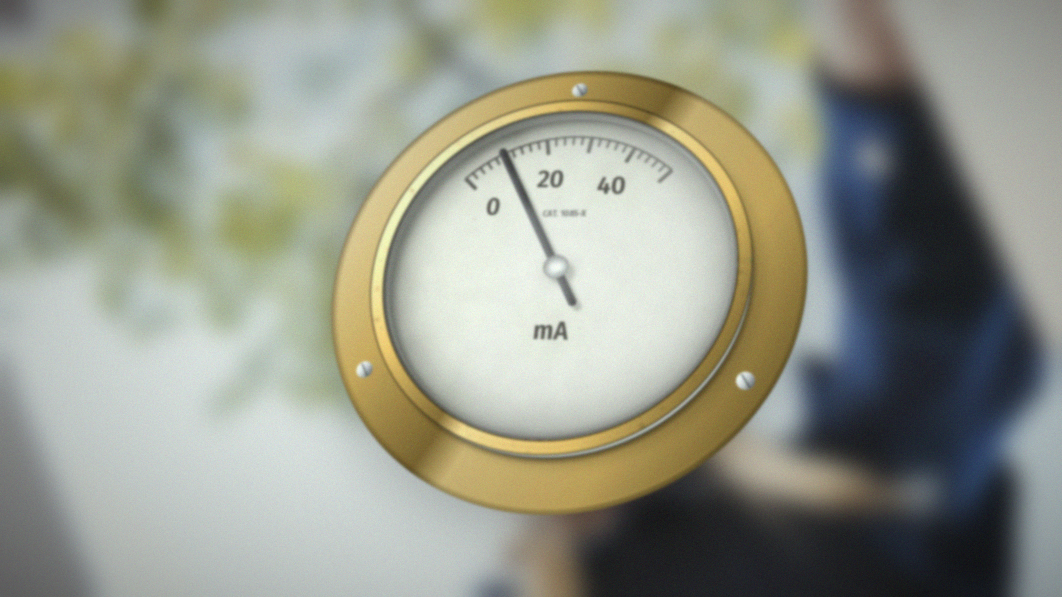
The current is {"value": 10, "unit": "mA"}
